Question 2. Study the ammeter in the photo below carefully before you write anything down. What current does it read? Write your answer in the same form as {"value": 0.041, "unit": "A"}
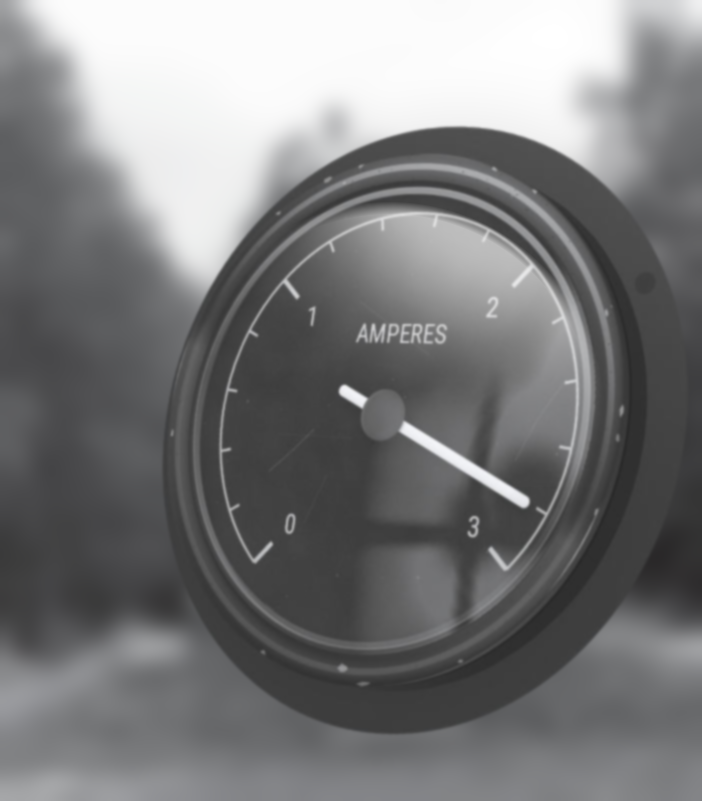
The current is {"value": 2.8, "unit": "A"}
